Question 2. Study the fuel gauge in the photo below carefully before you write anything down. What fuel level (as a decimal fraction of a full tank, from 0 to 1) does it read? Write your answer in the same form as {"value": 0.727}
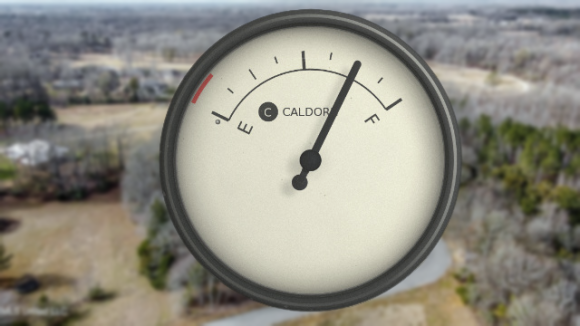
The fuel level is {"value": 0.75}
